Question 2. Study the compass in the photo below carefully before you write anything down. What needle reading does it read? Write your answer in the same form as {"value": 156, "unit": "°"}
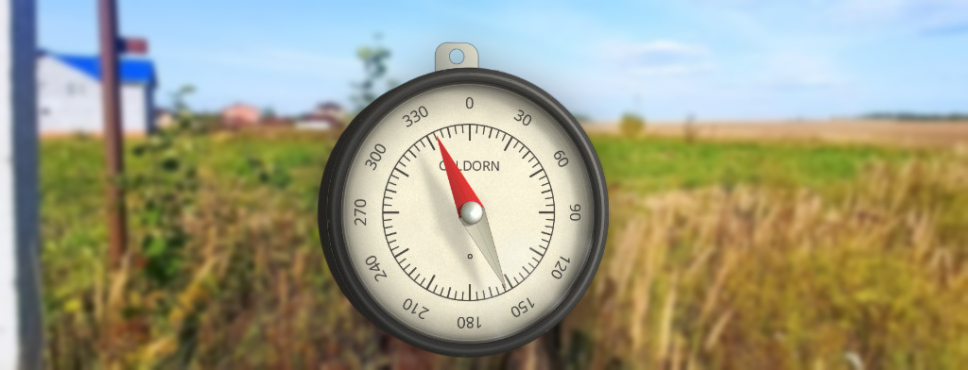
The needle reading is {"value": 335, "unit": "°"}
